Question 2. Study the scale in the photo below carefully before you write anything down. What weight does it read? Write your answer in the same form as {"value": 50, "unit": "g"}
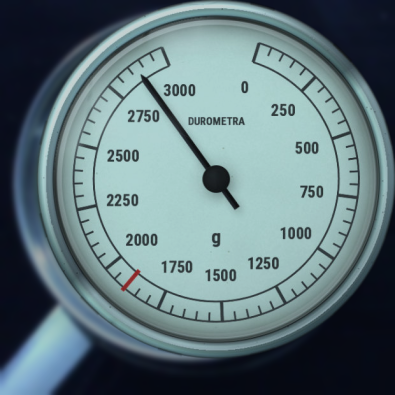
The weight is {"value": 2875, "unit": "g"}
